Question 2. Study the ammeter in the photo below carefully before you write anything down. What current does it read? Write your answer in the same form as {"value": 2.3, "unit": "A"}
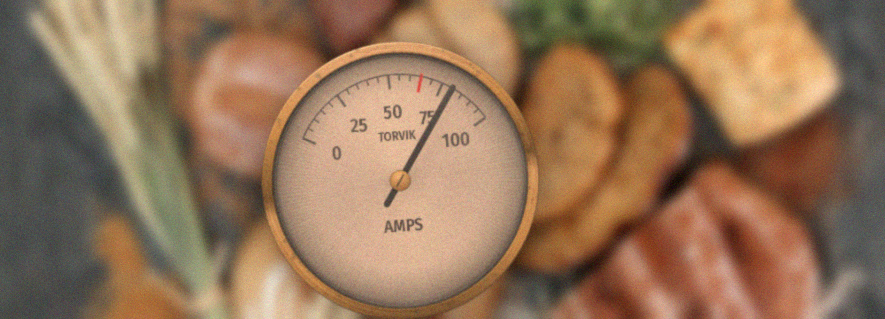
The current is {"value": 80, "unit": "A"}
